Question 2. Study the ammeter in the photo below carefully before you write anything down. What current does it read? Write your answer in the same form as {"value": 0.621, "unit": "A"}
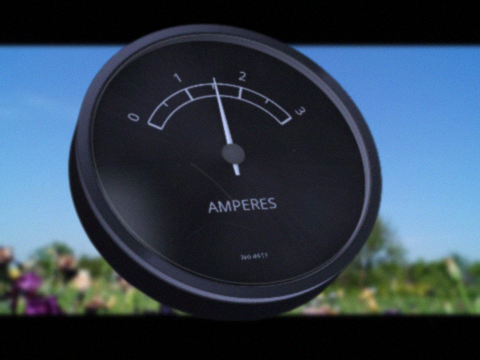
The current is {"value": 1.5, "unit": "A"}
